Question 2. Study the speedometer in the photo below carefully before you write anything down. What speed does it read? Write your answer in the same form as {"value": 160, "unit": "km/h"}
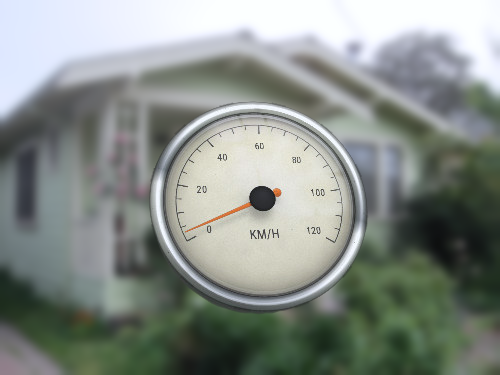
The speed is {"value": 2.5, "unit": "km/h"}
